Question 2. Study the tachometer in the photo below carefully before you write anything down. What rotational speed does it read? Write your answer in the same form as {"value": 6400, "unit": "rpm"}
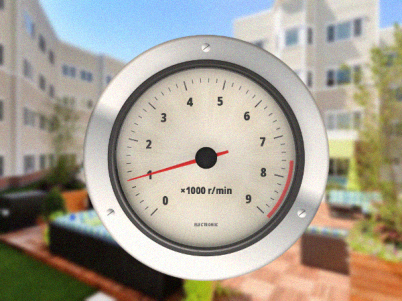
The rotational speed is {"value": 1000, "unit": "rpm"}
